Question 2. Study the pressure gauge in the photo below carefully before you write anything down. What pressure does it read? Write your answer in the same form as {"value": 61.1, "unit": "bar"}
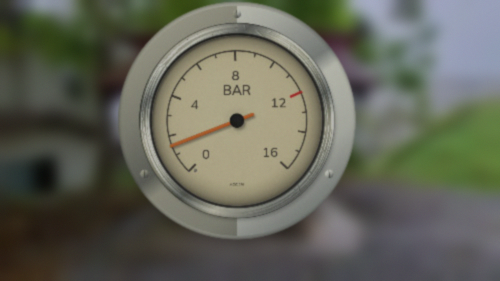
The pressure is {"value": 1.5, "unit": "bar"}
